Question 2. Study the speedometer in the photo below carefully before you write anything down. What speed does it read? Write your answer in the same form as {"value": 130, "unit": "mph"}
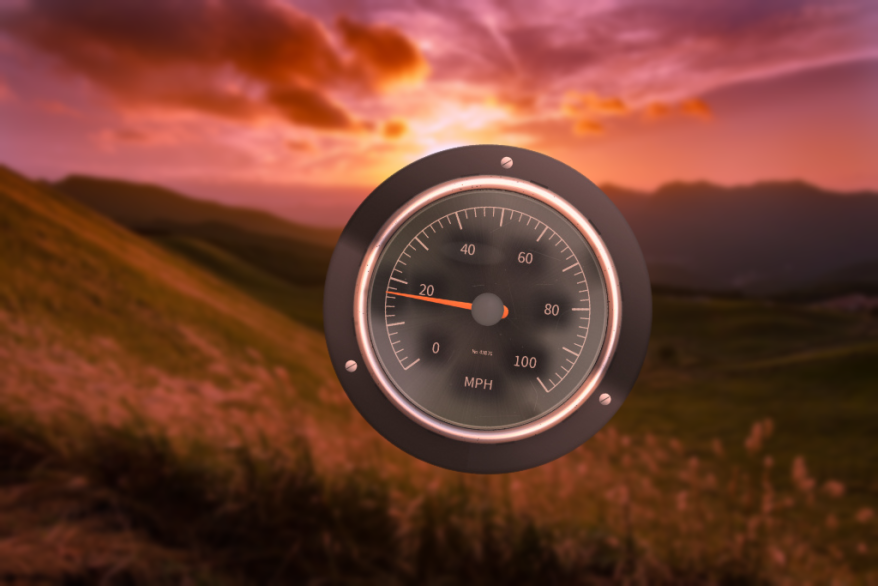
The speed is {"value": 17, "unit": "mph"}
